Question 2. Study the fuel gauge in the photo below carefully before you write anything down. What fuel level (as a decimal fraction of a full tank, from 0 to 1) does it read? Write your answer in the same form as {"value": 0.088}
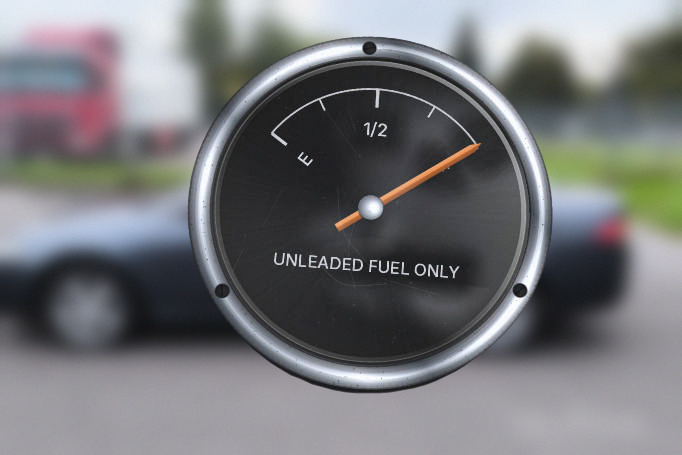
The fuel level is {"value": 1}
